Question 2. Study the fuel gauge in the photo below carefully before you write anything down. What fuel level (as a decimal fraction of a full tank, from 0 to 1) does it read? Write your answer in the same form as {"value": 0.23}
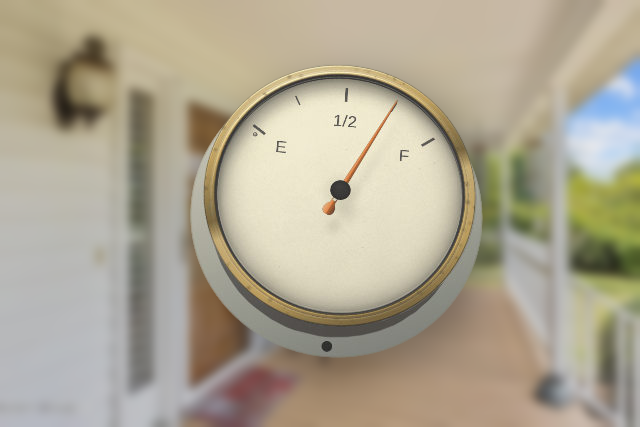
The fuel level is {"value": 0.75}
